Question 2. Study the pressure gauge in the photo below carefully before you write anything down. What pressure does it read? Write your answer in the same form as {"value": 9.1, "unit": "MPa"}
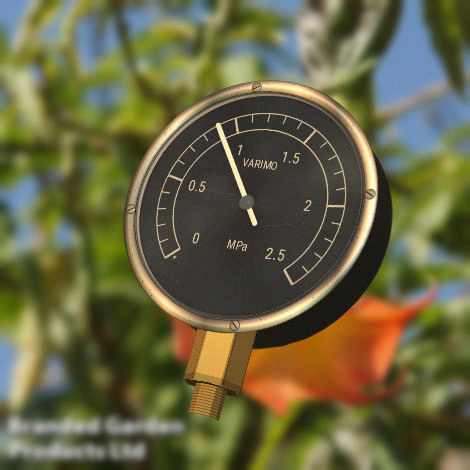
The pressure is {"value": 0.9, "unit": "MPa"}
